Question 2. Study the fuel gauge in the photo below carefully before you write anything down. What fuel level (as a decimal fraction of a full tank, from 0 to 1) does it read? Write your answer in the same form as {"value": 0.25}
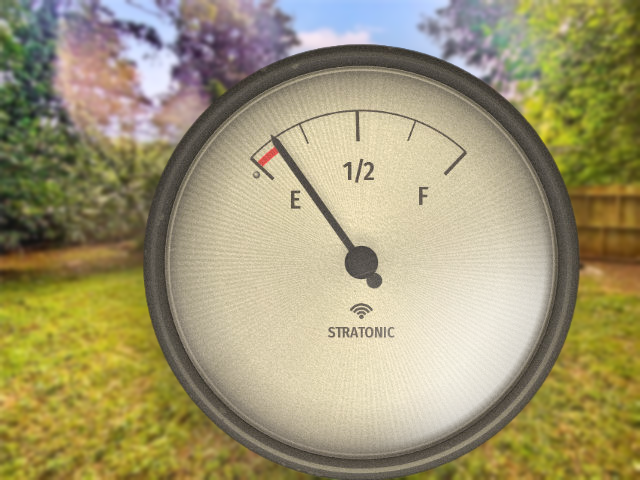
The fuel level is {"value": 0.125}
